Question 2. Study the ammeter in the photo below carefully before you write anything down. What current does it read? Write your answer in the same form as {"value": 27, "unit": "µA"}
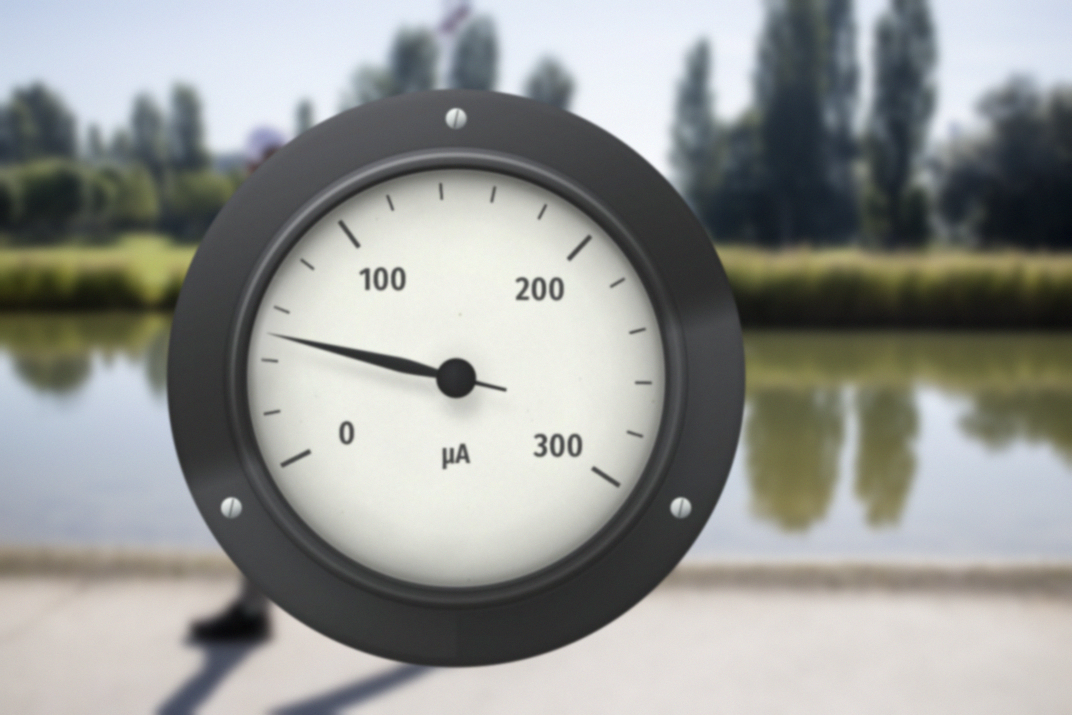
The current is {"value": 50, "unit": "µA"}
